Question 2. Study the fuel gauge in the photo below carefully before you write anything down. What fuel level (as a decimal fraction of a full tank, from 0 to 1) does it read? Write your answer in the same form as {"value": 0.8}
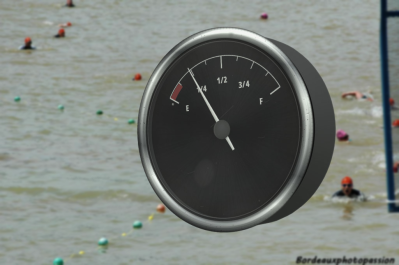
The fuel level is {"value": 0.25}
